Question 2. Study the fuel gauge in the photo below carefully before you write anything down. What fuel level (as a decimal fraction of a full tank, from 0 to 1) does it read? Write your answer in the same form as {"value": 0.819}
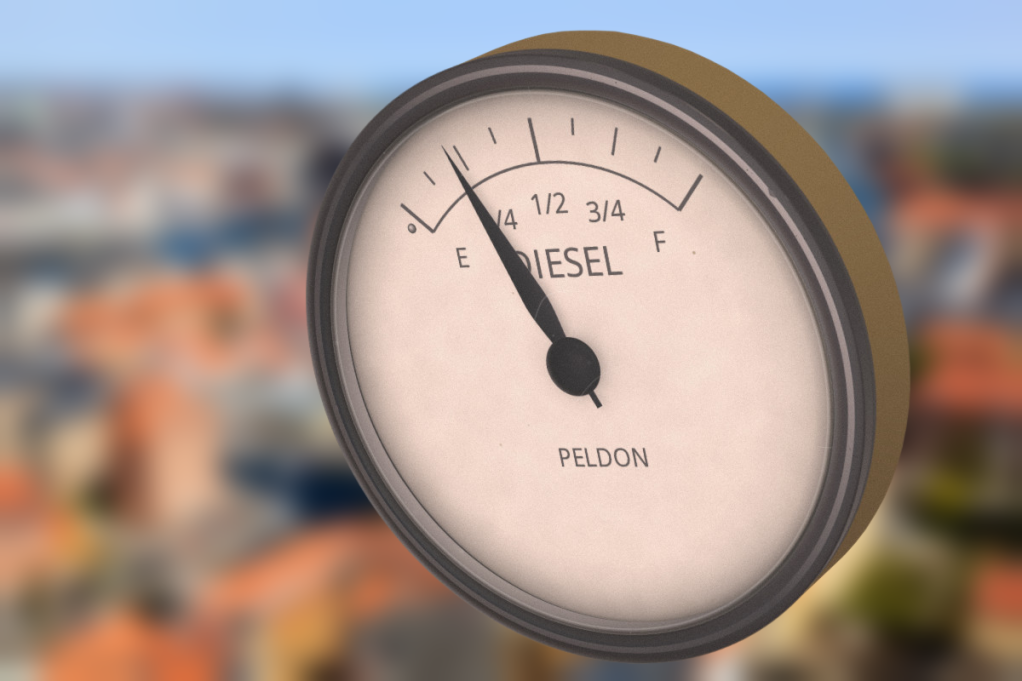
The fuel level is {"value": 0.25}
